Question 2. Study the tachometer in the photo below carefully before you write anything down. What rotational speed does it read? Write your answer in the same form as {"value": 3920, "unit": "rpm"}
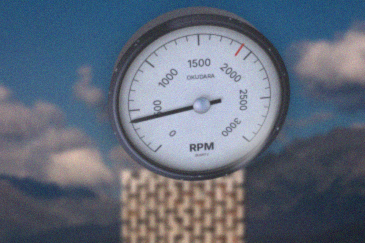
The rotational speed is {"value": 400, "unit": "rpm"}
